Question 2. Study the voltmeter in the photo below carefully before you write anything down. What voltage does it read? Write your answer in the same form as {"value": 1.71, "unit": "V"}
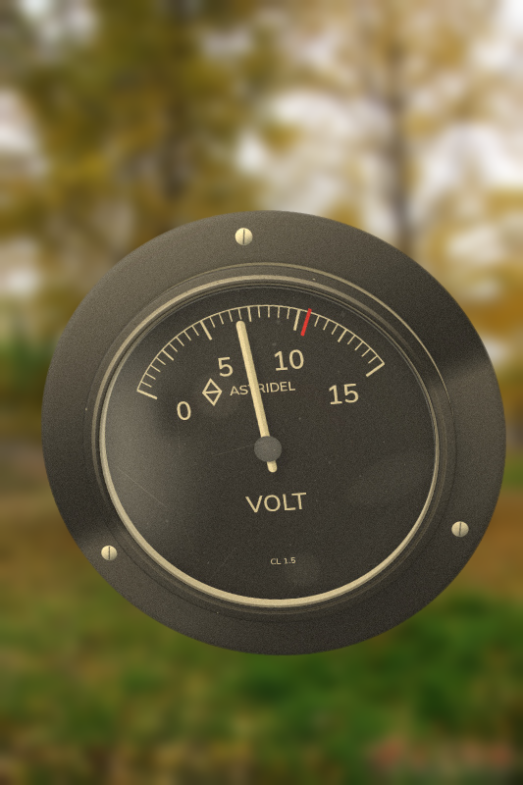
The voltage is {"value": 7, "unit": "V"}
